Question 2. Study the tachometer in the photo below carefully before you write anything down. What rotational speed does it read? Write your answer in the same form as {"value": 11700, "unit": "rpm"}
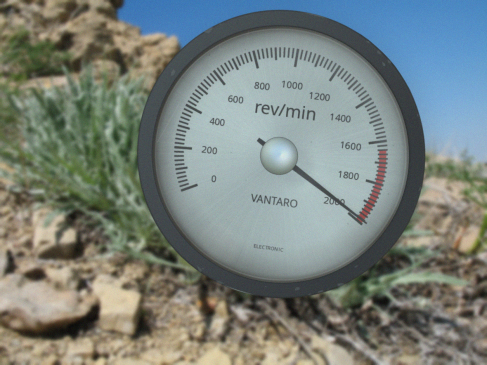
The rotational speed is {"value": 1980, "unit": "rpm"}
